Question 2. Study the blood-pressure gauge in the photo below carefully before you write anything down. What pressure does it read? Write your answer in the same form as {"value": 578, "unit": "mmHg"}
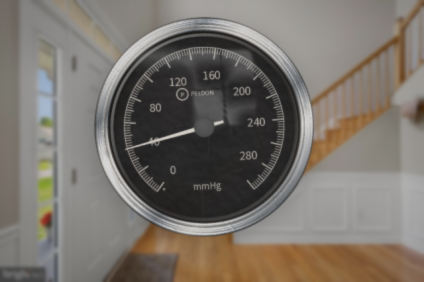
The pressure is {"value": 40, "unit": "mmHg"}
